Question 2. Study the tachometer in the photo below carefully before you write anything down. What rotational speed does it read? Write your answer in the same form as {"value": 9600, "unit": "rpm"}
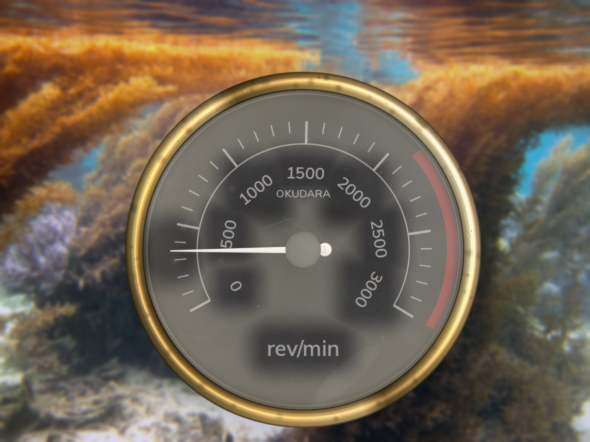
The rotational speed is {"value": 350, "unit": "rpm"}
